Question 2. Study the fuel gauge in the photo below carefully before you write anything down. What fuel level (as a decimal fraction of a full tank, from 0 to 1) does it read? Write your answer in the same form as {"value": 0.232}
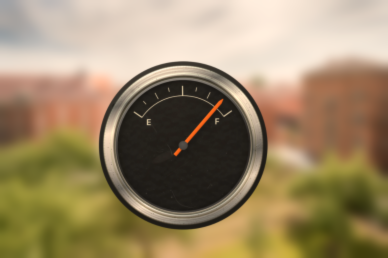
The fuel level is {"value": 0.875}
